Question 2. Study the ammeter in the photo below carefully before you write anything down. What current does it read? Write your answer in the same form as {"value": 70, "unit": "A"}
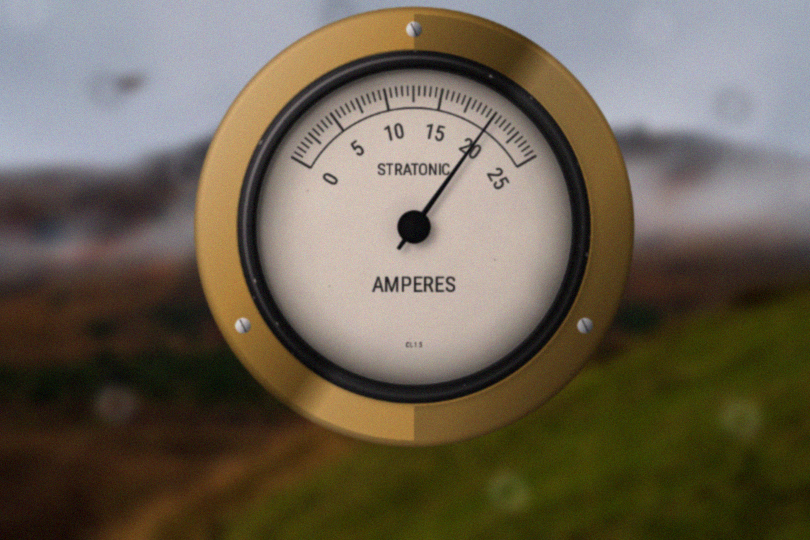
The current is {"value": 20, "unit": "A"}
